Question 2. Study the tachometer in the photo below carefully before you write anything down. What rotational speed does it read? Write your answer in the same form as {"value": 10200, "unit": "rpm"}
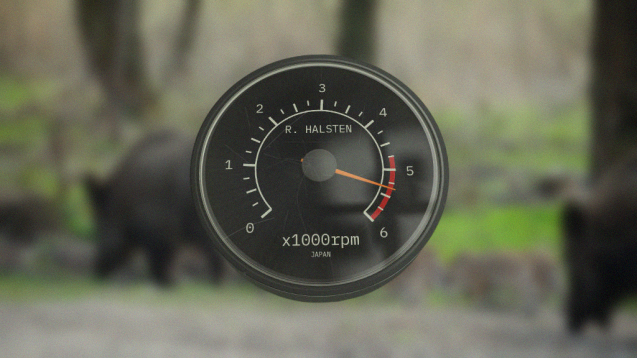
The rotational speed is {"value": 5375, "unit": "rpm"}
